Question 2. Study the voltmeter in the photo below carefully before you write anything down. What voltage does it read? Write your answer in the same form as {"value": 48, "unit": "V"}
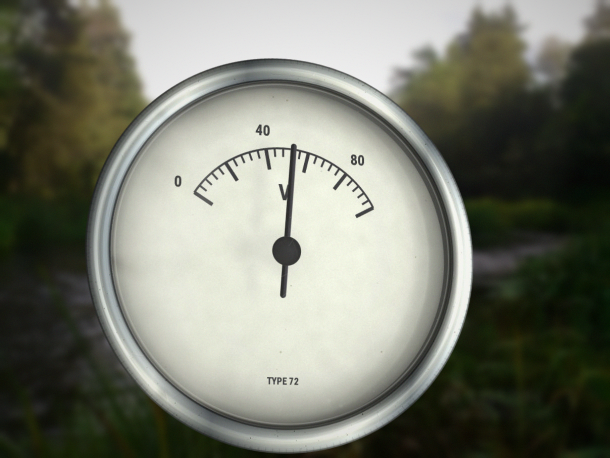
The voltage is {"value": 52, "unit": "V"}
